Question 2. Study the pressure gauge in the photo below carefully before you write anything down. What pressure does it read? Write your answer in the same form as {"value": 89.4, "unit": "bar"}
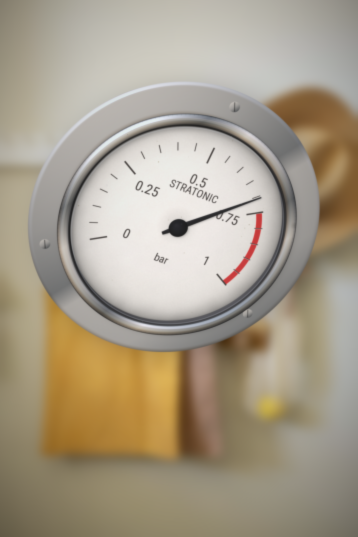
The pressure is {"value": 0.7, "unit": "bar"}
